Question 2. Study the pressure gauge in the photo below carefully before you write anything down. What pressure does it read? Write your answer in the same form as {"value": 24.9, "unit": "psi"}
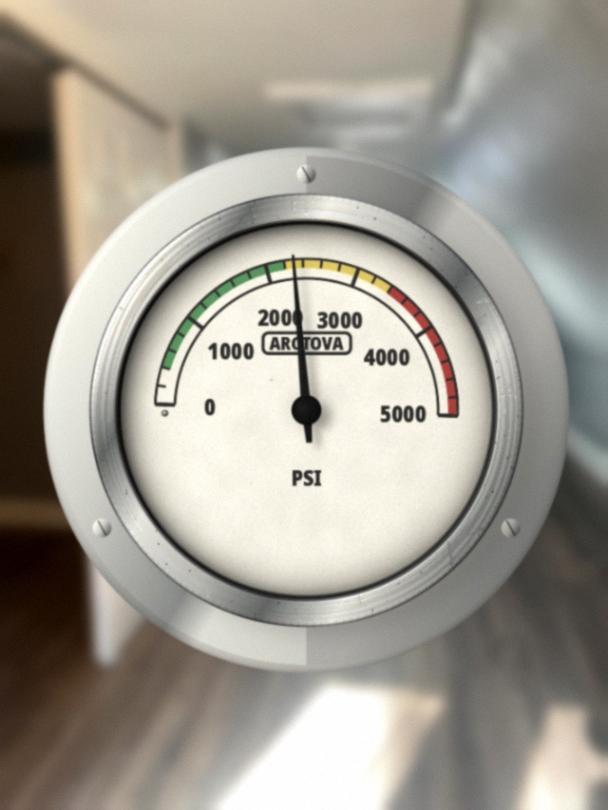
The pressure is {"value": 2300, "unit": "psi"}
